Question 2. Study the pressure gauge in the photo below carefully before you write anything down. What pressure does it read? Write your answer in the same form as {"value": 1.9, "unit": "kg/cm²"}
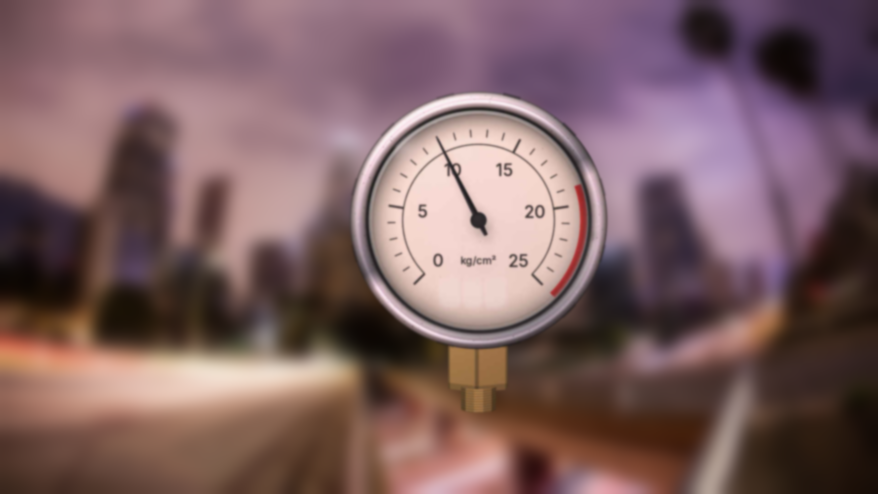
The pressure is {"value": 10, "unit": "kg/cm²"}
